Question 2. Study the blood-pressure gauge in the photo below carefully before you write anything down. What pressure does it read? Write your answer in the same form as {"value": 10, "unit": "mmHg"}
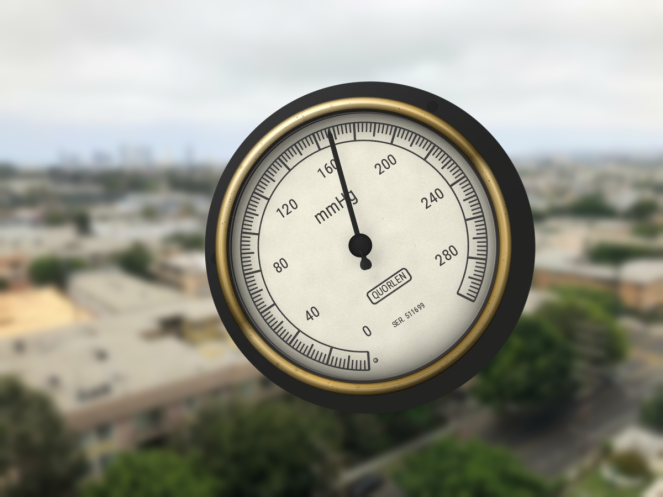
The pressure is {"value": 168, "unit": "mmHg"}
